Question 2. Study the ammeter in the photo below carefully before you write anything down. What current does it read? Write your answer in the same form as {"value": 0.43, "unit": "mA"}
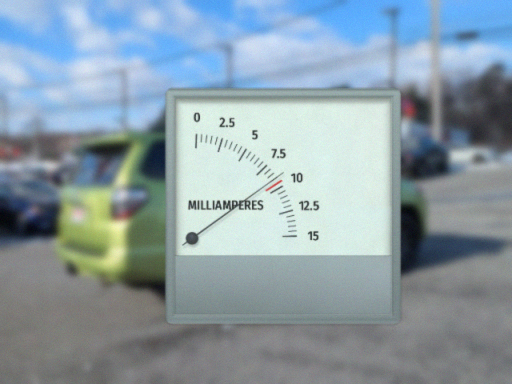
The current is {"value": 9, "unit": "mA"}
